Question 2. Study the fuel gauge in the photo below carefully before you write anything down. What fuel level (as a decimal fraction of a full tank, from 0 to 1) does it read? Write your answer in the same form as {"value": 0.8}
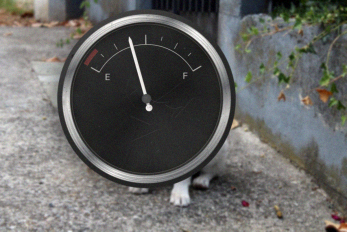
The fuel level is {"value": 0.375}
